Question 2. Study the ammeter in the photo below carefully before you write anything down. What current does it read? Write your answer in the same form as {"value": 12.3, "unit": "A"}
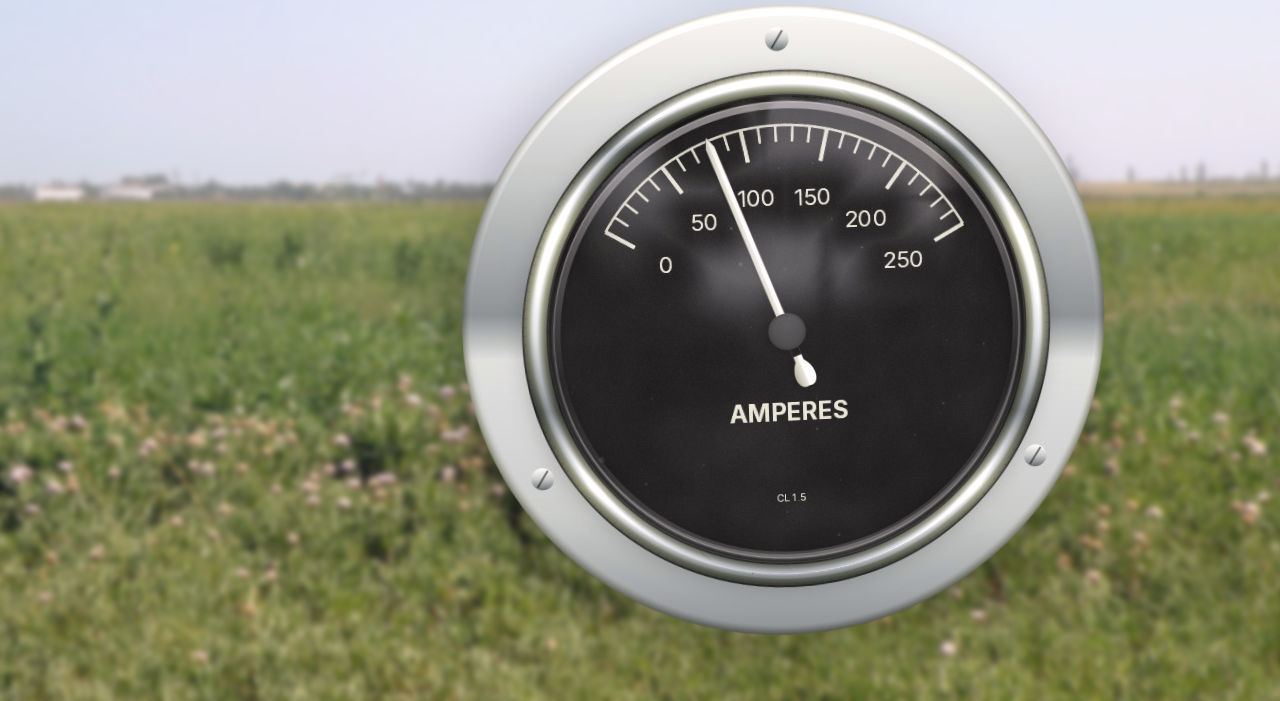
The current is {"value": 80, "unit": "A"}
